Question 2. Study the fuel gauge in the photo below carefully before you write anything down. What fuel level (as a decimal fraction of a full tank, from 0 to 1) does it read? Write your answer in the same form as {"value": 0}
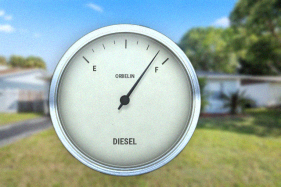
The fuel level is {"value": 0.875}
